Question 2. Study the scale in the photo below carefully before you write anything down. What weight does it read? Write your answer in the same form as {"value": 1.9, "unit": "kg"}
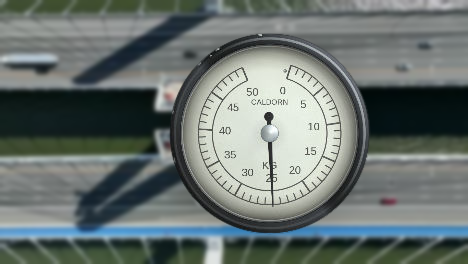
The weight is {"value": 25, "unit": "kg"}
